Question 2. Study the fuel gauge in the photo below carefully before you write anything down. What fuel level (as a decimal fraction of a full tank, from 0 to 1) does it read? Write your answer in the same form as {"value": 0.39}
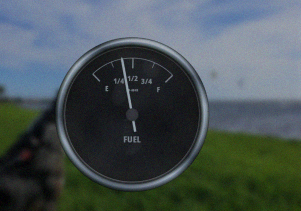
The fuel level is {"value": 0.375}
